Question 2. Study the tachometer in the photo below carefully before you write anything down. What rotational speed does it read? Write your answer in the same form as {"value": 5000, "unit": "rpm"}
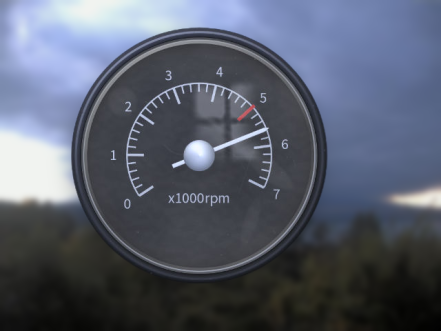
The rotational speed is {"value": 5600, "unit": "rpm"}
